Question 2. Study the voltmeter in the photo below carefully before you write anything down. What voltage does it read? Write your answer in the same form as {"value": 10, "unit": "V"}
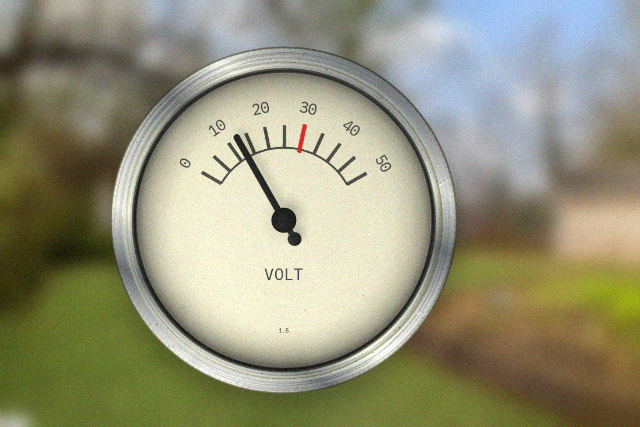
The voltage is {"value": 12.5, "unit": "V"}
